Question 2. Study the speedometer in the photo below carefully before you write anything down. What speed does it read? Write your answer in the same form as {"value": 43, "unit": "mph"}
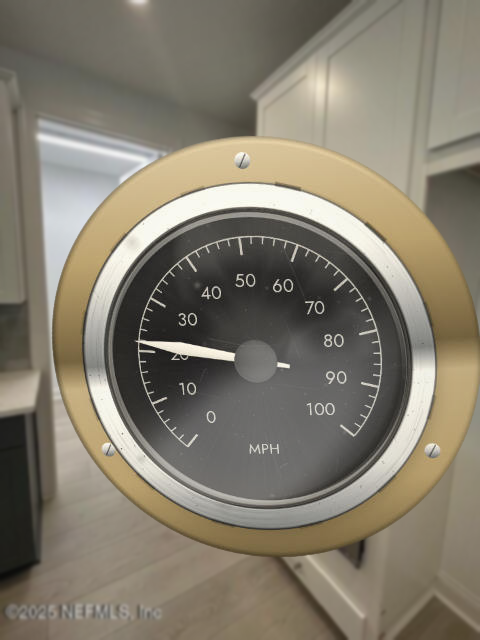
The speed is {"value": 22, "unit": "mph"}
